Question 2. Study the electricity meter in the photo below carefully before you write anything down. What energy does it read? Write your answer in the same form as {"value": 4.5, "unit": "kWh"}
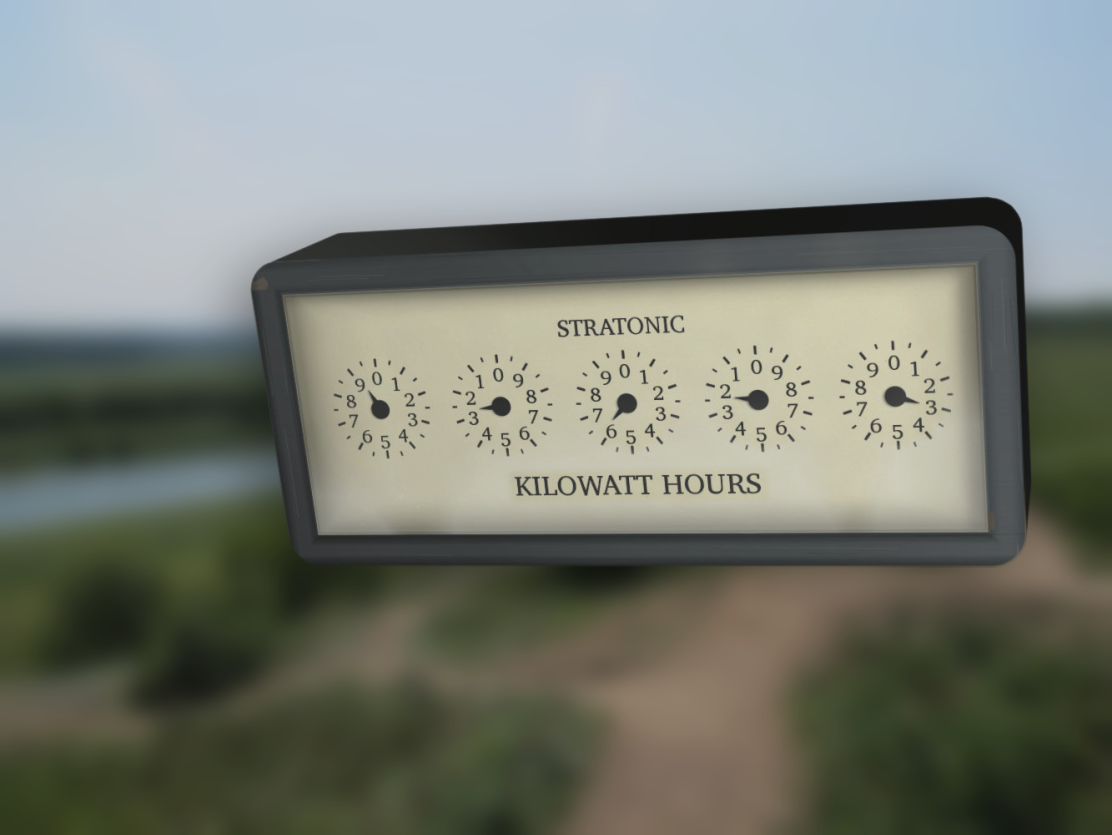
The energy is {"value": 92623, "unit": "kWh"}
